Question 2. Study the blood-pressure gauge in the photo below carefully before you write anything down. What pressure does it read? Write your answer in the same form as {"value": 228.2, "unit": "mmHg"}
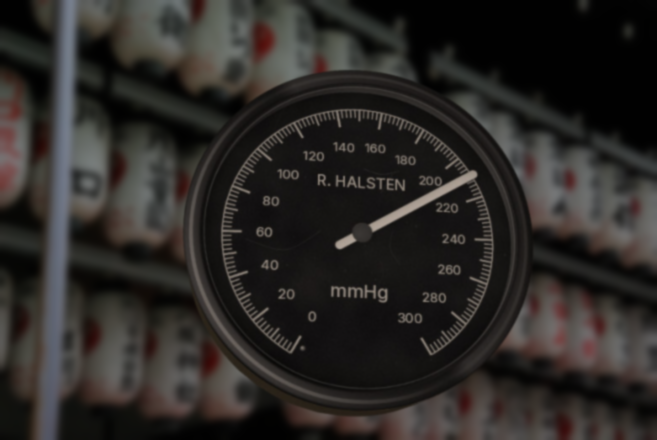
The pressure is {"value": 210, "unit": "mmHg"}
